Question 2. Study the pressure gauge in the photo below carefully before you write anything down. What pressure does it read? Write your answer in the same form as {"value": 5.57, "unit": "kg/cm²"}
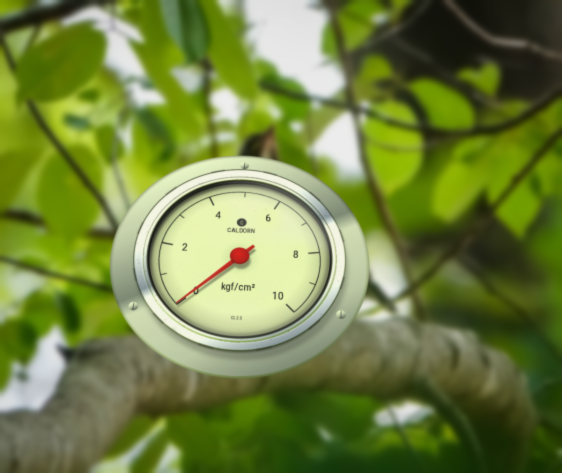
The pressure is {"value": 0, "unit": "kg/cm²"}
